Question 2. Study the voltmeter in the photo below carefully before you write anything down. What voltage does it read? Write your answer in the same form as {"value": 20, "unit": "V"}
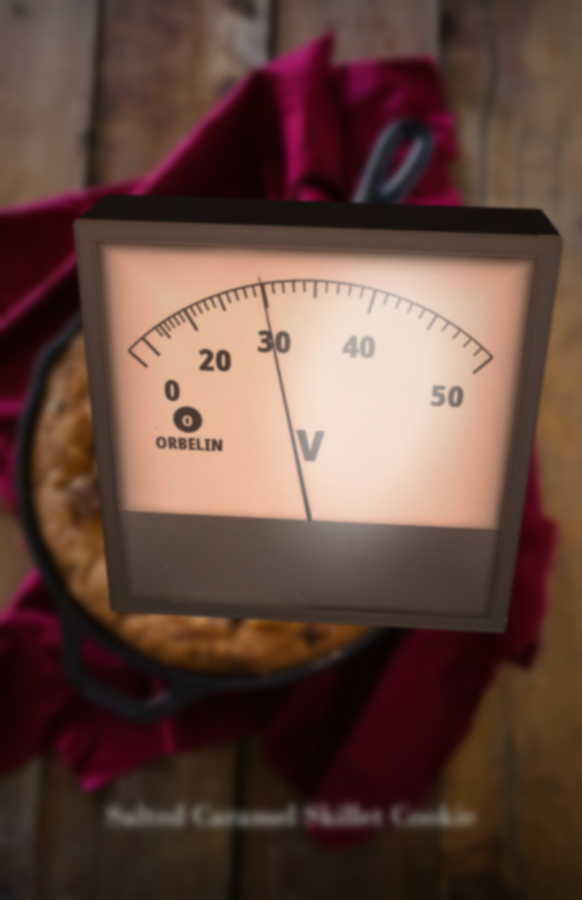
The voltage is {"value": 30, "unit": "V"}
